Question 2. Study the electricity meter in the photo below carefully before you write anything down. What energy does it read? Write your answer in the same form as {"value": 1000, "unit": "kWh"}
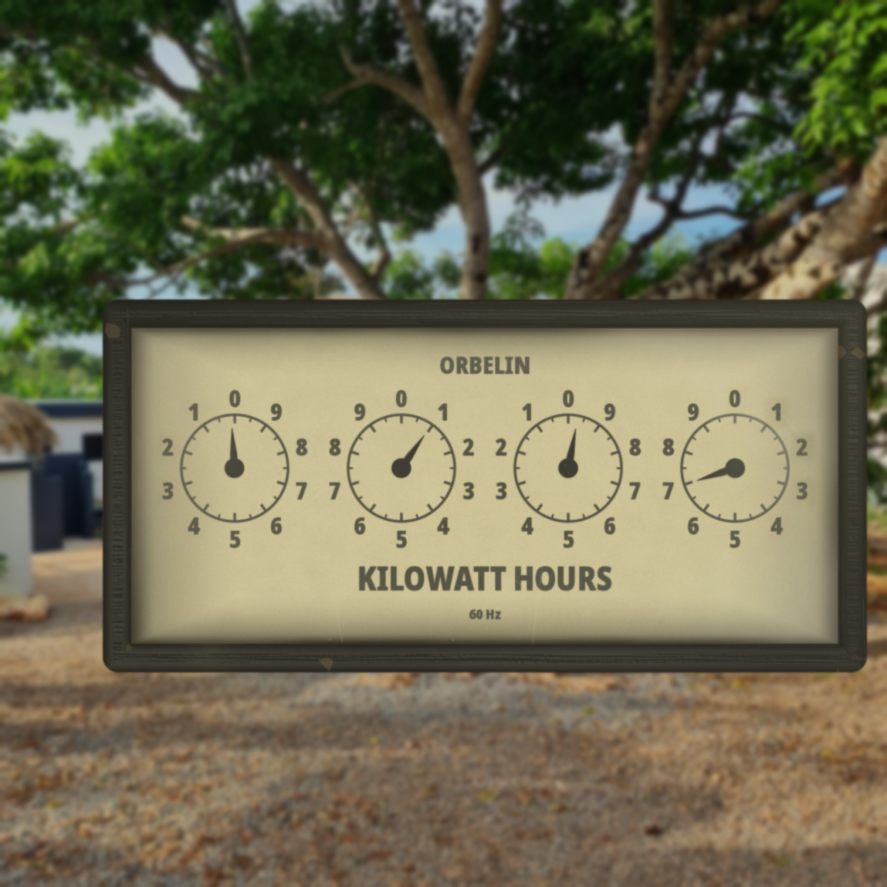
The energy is {"value": 97, "unit": "kWh"}
